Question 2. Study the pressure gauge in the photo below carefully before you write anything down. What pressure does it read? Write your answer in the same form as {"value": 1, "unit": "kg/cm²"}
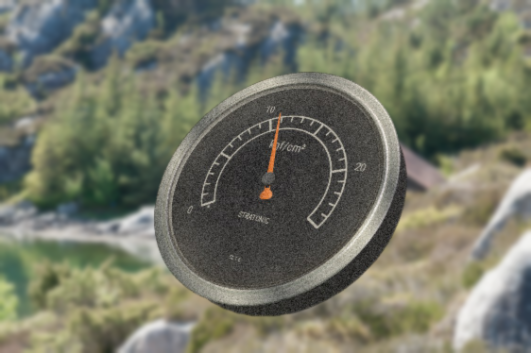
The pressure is {"value": 11, "unit": "kg/cm²"}
